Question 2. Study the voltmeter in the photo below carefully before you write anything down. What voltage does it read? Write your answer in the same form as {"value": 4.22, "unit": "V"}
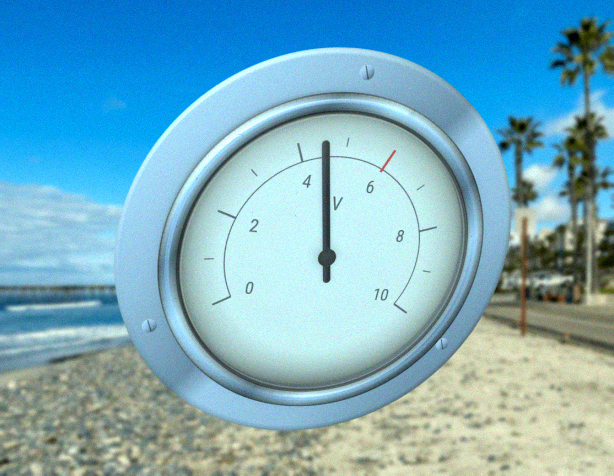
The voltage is {"value": 4.5, "unit": "V"}
